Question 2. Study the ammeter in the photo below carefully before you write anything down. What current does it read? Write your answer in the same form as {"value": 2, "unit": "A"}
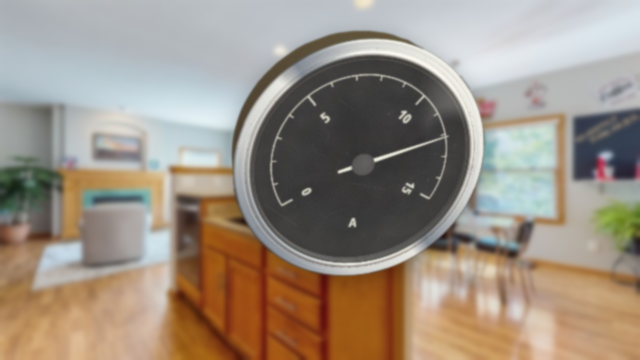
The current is {"value": 12, "unit": "A"}
